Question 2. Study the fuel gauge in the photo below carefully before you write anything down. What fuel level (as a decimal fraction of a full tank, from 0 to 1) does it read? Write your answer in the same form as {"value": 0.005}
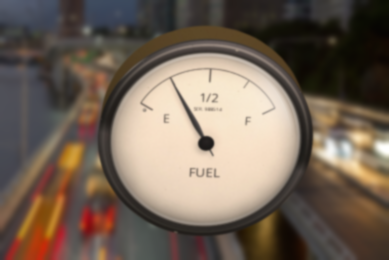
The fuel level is {"value": 0.25}
